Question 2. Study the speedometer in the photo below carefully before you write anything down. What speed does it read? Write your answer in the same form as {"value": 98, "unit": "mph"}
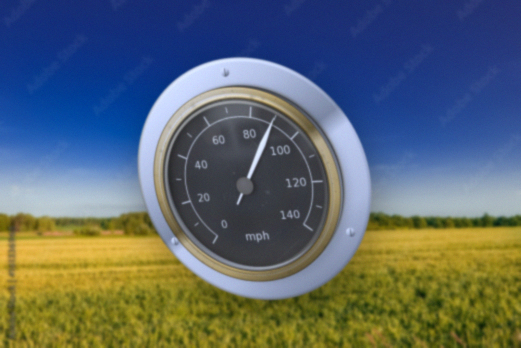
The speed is {"value": 90, "unit": "mph"}
